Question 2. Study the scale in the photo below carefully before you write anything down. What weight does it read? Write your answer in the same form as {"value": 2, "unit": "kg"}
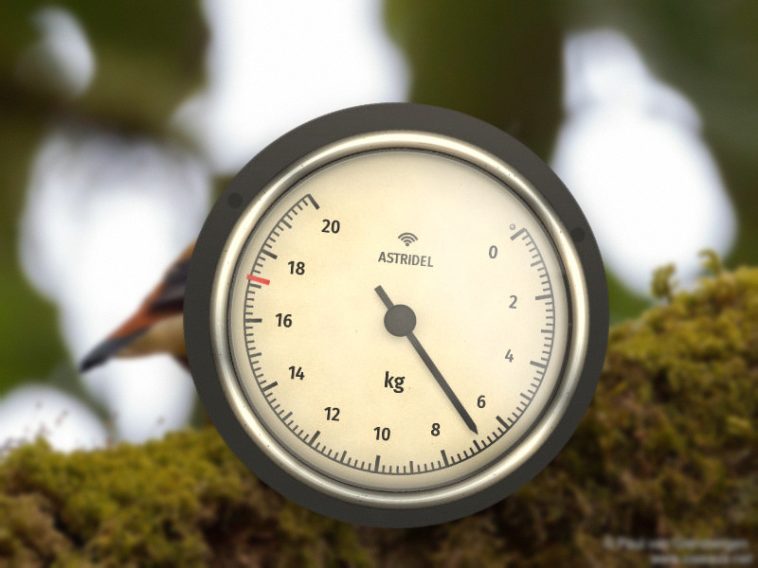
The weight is {"value": 6.8, "unit": "kg"}
